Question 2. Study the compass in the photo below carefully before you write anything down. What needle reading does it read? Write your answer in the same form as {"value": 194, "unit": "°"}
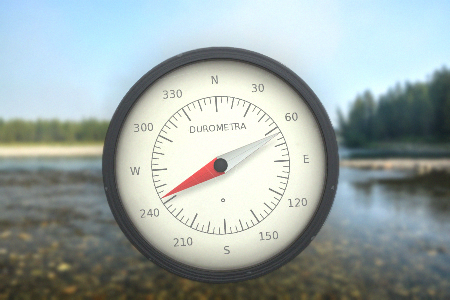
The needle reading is {"value": 245, "unit": "°"}
